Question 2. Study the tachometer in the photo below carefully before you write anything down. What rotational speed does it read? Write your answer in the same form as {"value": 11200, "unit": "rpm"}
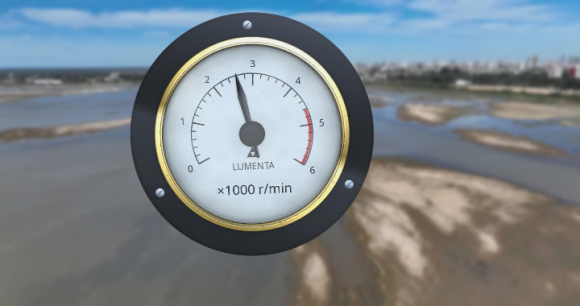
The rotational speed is {"value": 2600, "unit": "rpm"}
